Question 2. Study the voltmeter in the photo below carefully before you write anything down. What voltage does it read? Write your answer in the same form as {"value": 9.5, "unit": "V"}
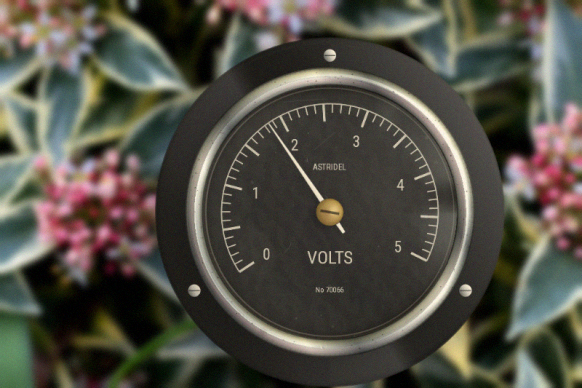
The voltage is {"value": 1.85, "unit": "V"}
